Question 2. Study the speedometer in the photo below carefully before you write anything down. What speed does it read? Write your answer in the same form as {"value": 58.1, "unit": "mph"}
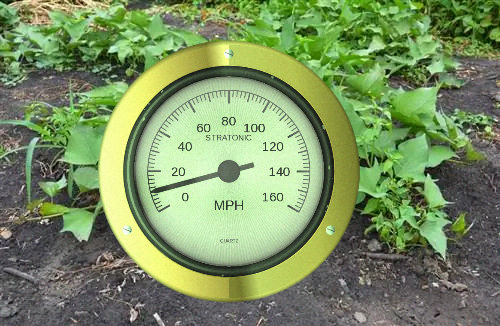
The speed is {"value": 10, "unit": "mph"}
